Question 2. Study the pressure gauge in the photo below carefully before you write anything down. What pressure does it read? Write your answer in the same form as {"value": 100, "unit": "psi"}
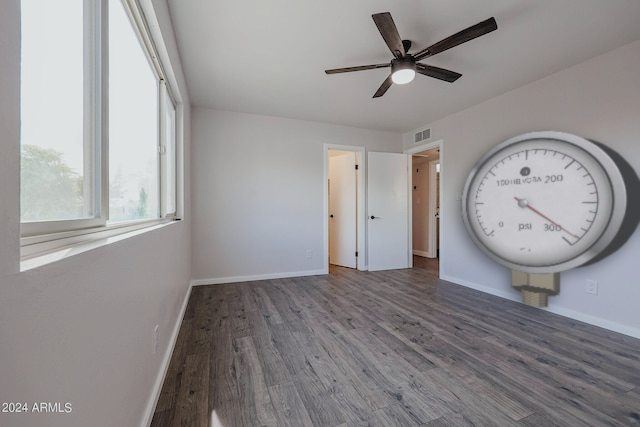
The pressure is {"value": 290, "unit": "psi"}
